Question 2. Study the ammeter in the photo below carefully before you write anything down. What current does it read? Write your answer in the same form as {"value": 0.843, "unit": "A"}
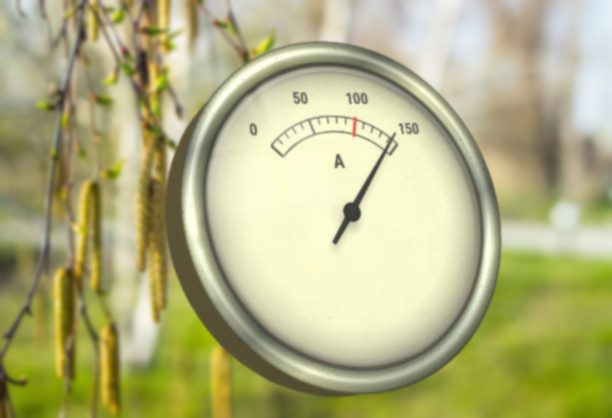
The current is {"value": 140, "unit": "A"}
